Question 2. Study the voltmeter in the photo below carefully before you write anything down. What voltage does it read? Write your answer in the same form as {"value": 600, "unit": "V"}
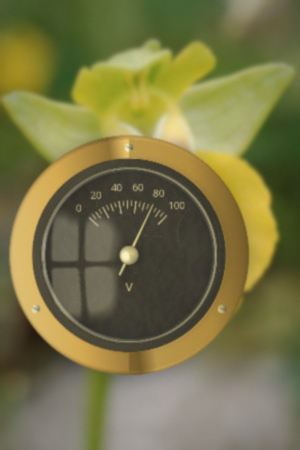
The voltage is {"value": 80, "unit": "V"}
